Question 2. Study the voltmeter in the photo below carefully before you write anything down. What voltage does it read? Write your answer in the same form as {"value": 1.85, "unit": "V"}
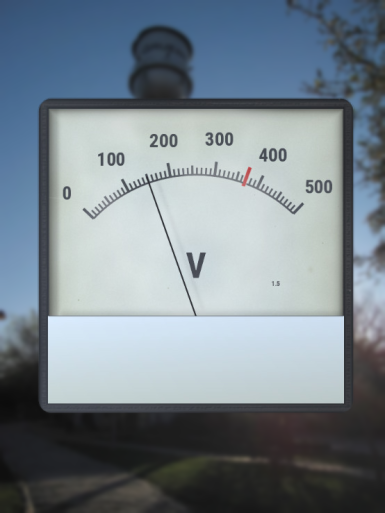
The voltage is {"value": 150, "unit": "V"}
